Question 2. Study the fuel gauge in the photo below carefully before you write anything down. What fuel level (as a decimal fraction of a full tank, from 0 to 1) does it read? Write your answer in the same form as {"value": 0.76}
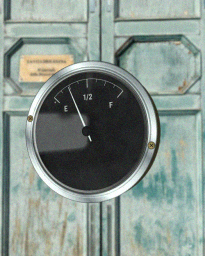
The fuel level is {"value": 0.25}
